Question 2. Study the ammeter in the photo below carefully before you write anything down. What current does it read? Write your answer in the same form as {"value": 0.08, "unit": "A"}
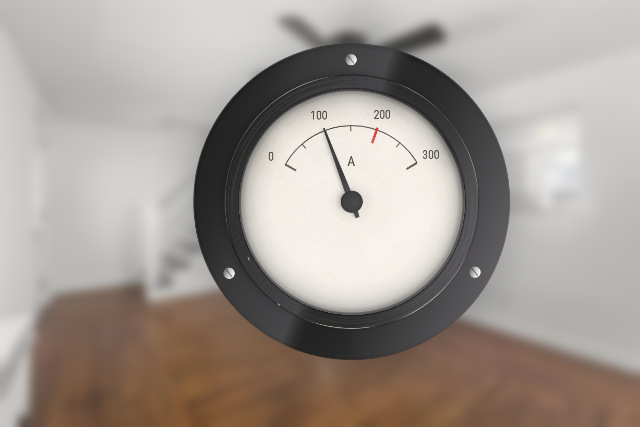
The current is {"value": 100, "unit": "A"}
